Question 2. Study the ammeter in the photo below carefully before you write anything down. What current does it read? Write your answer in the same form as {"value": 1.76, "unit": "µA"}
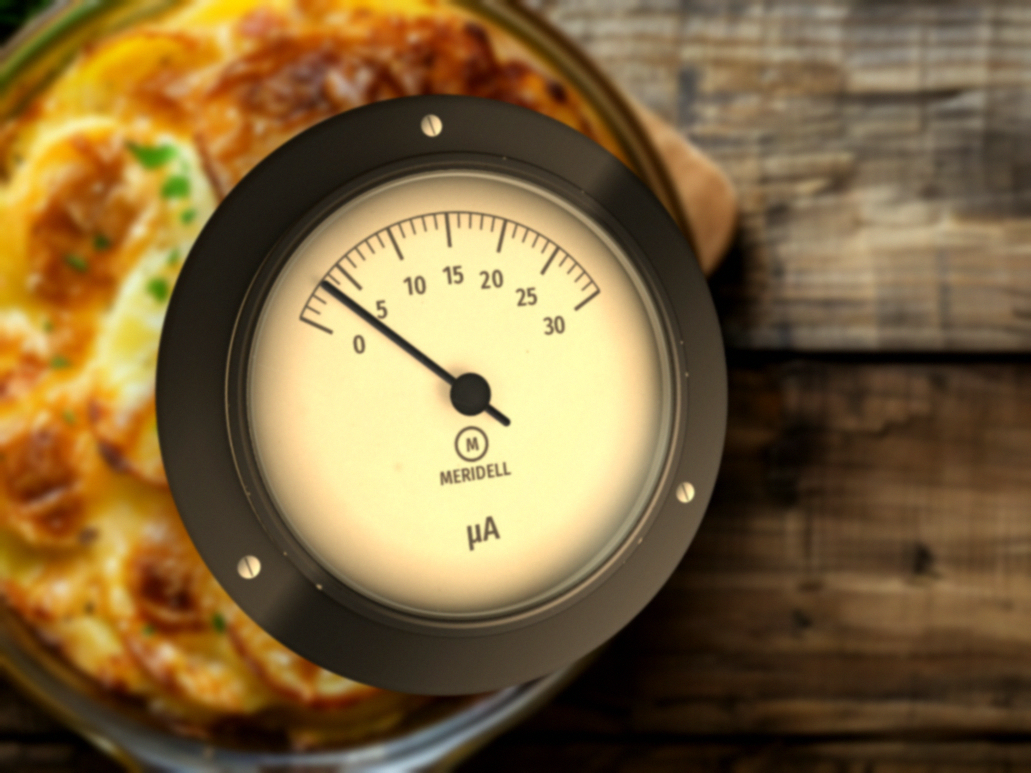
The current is {"value": 3, "unit": "µA"}
